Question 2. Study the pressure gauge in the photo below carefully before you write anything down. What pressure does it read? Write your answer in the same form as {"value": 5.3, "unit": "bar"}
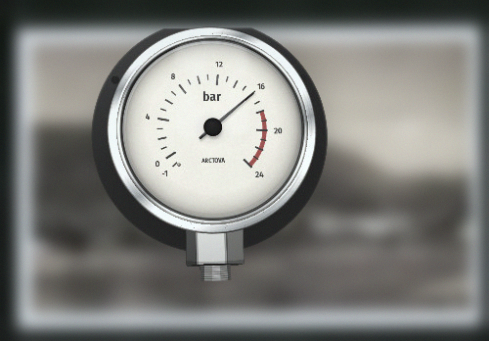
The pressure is {"value": 16, "unit": "bar"}
